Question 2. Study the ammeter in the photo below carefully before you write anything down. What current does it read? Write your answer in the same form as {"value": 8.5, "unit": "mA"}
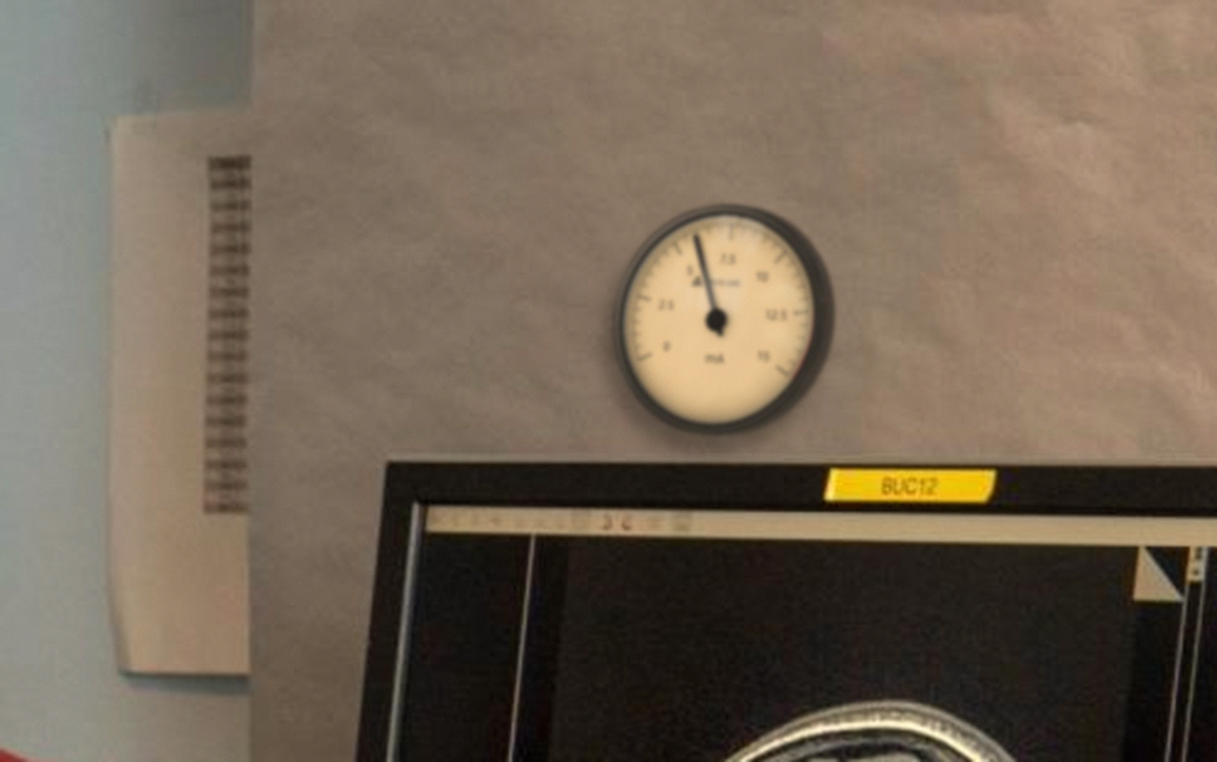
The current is {"value": 6, "unit": "mA"}
